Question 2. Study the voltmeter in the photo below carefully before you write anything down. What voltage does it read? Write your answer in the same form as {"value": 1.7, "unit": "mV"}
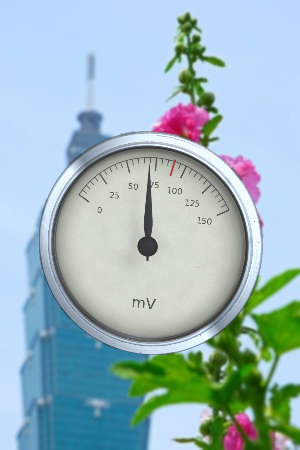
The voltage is {"value": 70, "unit": "mV"}
